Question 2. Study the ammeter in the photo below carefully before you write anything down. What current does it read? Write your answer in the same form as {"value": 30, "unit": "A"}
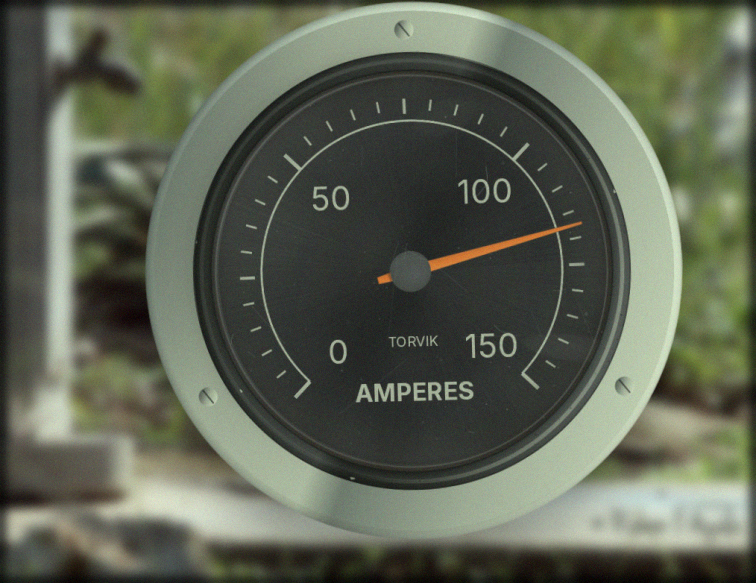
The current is {"value": 117.5, "unit": "A"}
